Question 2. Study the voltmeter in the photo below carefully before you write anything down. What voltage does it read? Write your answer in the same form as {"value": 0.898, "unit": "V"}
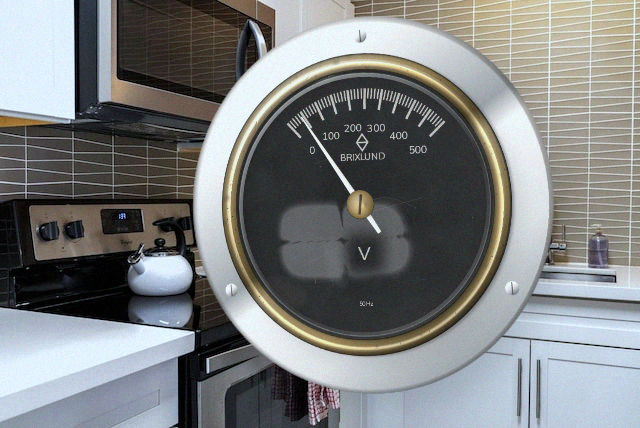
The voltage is {"value": 50, "unit": "V"}
